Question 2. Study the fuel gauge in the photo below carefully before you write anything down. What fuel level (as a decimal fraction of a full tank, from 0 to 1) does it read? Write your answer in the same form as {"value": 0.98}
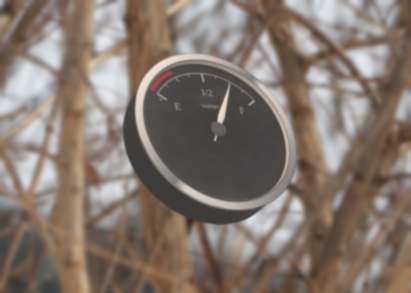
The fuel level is {"value": 0.75}
